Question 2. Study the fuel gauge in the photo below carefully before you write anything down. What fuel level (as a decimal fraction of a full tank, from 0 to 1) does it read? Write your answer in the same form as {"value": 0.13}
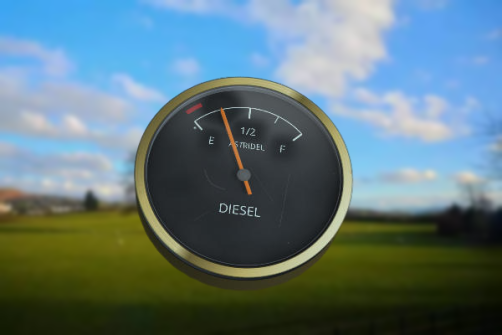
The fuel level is {"value": 0.25}
